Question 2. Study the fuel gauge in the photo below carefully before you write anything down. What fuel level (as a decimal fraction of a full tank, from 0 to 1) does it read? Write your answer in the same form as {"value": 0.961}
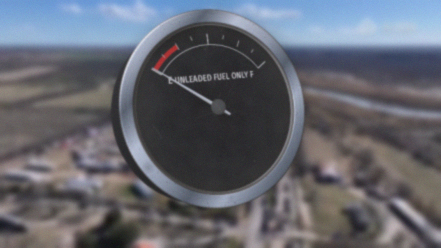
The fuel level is {"value": 0}
